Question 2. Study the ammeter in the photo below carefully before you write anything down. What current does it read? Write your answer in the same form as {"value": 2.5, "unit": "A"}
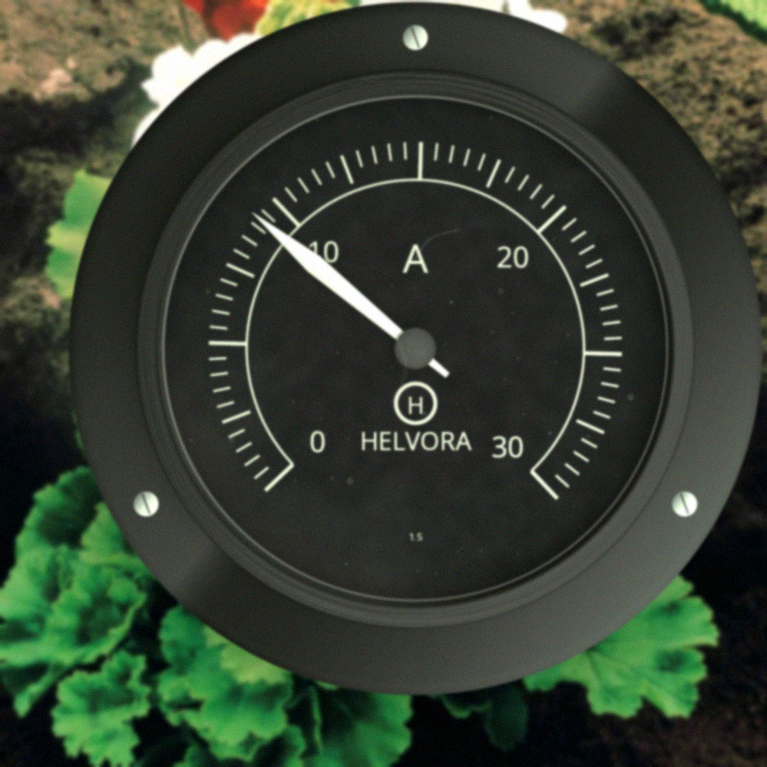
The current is {"value": 9.25, "unit": "A"}
